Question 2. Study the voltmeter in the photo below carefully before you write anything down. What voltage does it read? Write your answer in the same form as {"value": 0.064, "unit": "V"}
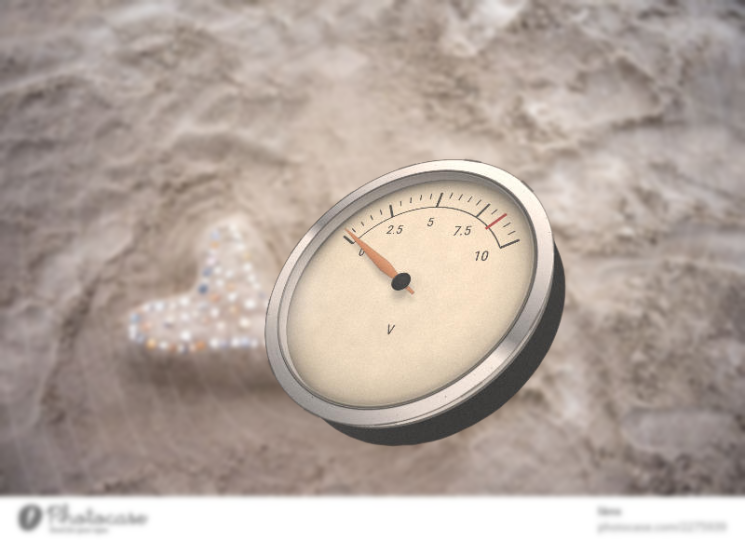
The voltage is {"value": 0.25, "unit": "V"}
